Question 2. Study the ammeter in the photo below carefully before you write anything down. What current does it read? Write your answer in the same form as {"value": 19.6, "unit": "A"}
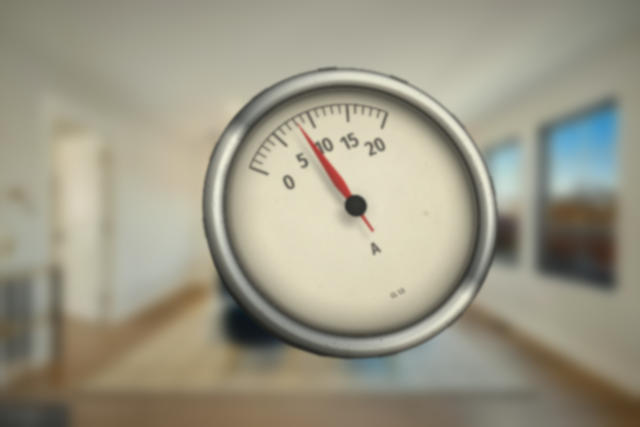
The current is {"value": 8, "unit": "A"}
